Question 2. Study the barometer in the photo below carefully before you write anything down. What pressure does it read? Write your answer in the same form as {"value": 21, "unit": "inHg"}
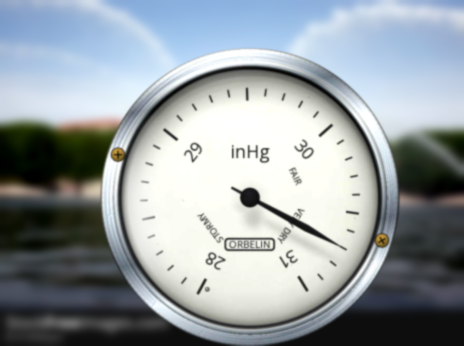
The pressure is {"value": 30.7, "unit": "inHg"}
